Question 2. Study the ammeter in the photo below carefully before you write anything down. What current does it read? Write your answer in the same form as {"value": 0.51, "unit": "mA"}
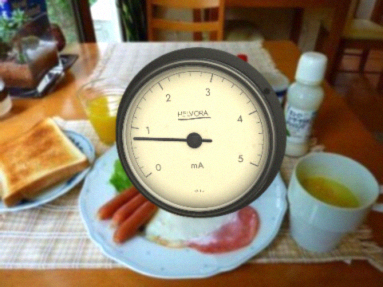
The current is {"value": 0.8, "unit": "mA"}
